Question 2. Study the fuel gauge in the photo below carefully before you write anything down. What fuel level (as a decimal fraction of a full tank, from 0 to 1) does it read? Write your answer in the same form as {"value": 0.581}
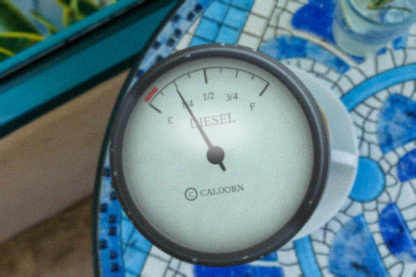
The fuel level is {"value": 0.25}
